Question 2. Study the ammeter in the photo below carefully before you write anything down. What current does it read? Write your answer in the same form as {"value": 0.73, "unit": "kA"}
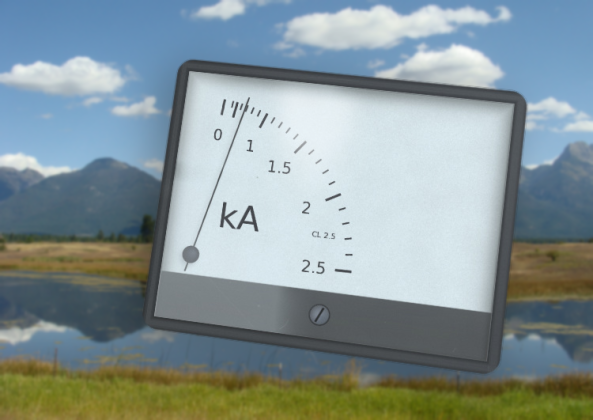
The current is {"value": 0.7, "unit": "kA"}
